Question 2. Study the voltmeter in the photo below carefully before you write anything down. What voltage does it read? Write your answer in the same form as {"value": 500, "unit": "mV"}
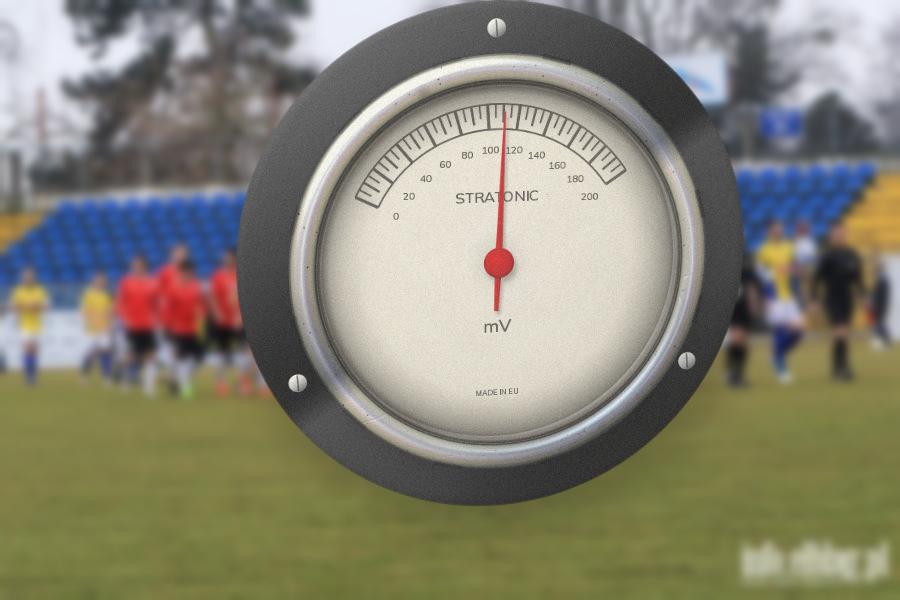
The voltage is {"value": 110, "unit": "mV"}
